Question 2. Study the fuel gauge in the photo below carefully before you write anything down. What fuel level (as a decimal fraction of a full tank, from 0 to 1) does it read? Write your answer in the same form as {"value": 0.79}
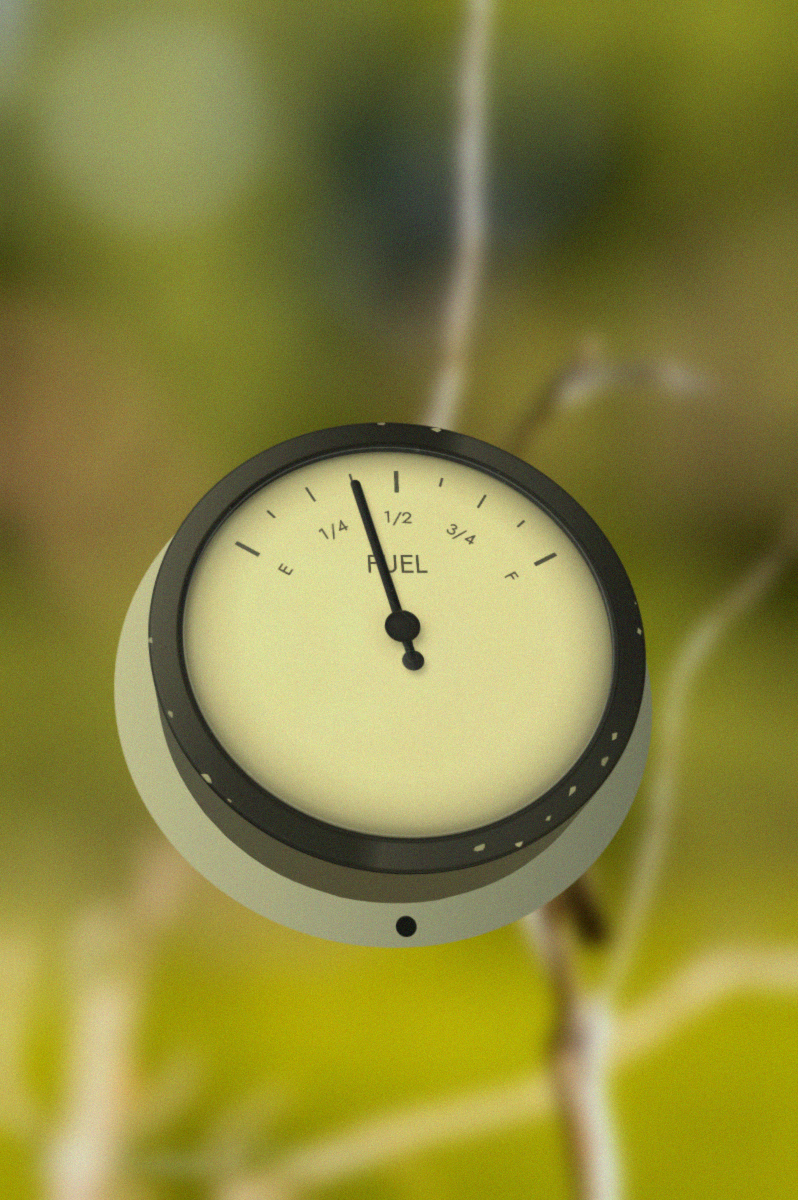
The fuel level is {"value": 0.375}
